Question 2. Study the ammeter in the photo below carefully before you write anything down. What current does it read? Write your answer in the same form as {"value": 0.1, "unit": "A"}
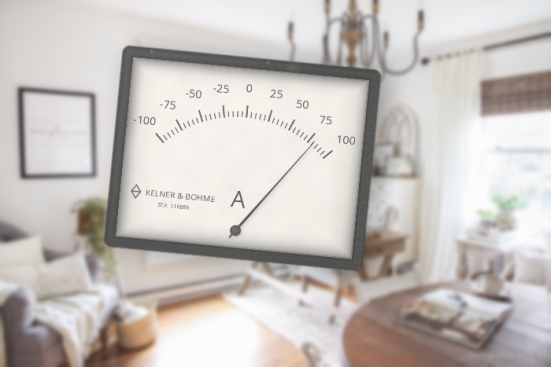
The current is {"value": 80, "unit": "A"}
